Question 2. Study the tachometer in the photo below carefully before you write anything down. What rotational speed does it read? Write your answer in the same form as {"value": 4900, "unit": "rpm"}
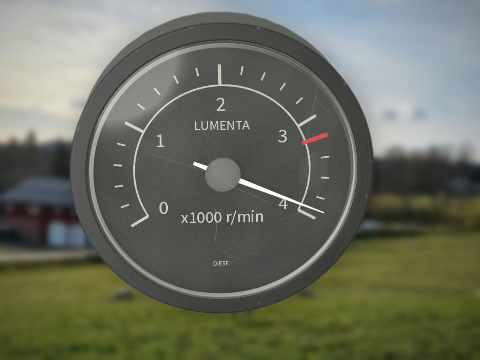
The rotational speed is {"value": 3900, "unit": "rpm"}
